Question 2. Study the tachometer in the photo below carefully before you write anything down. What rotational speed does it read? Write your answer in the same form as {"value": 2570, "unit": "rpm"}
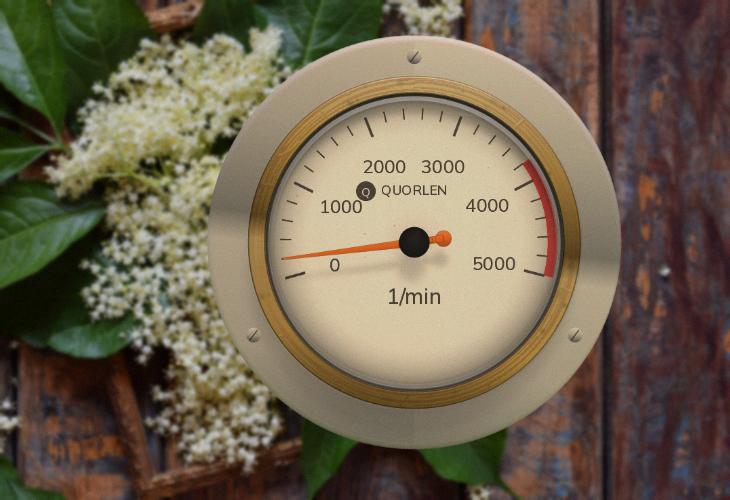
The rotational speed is {"value": 200, "unit": "rpm"}
